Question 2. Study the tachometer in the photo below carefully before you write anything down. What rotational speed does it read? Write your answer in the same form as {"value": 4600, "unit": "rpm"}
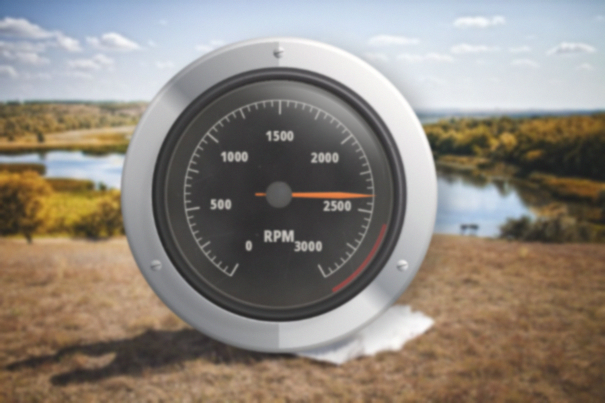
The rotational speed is {"value": 2400, "unit": "rpm"}
